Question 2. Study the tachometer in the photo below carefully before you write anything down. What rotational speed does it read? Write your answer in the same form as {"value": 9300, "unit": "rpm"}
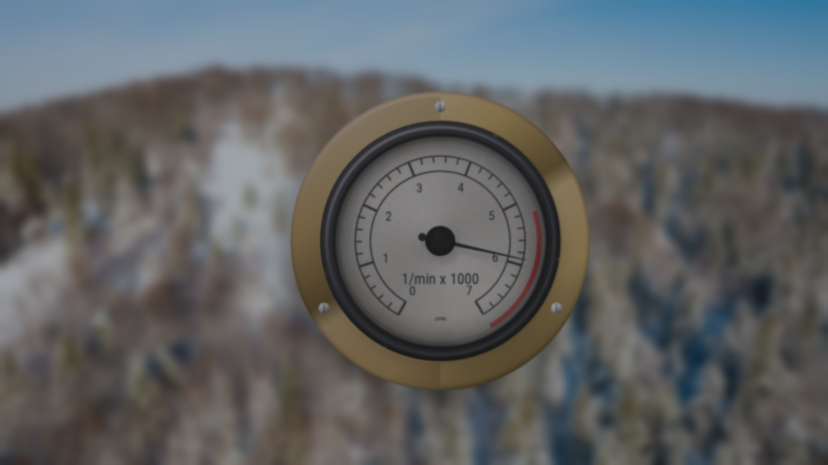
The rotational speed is {"value": 5900, "unit": "rpm"}
